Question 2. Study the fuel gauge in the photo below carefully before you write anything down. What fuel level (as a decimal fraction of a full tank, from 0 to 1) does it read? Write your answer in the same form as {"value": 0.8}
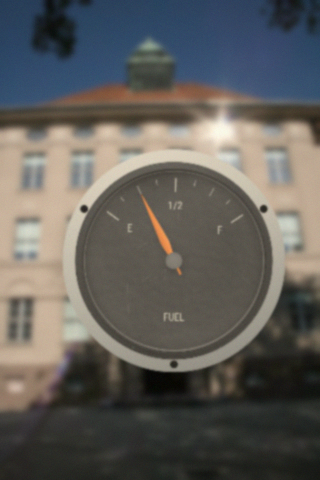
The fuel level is {"value": 0.25}
